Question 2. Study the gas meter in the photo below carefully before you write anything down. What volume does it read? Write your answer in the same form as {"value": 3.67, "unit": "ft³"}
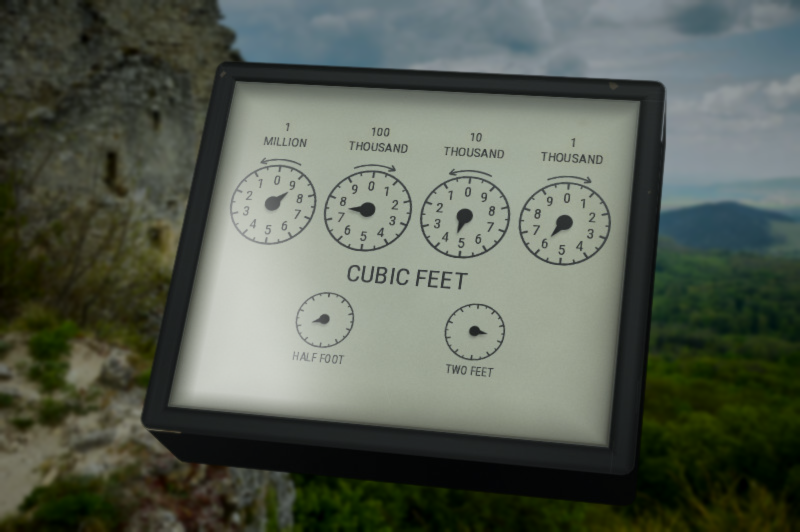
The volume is {"value": 874600, "unit": "ft³"}
